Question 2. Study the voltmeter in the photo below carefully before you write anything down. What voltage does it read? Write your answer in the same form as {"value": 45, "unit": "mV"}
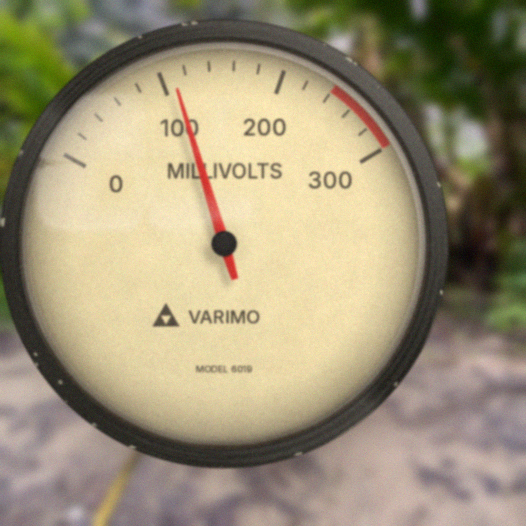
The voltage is {"value": 110, "unit": "mV"}
